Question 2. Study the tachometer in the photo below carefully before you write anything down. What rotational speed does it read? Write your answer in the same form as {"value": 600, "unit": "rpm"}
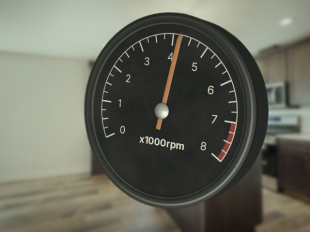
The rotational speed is {"value": 4250, "unit": "rpm"}
